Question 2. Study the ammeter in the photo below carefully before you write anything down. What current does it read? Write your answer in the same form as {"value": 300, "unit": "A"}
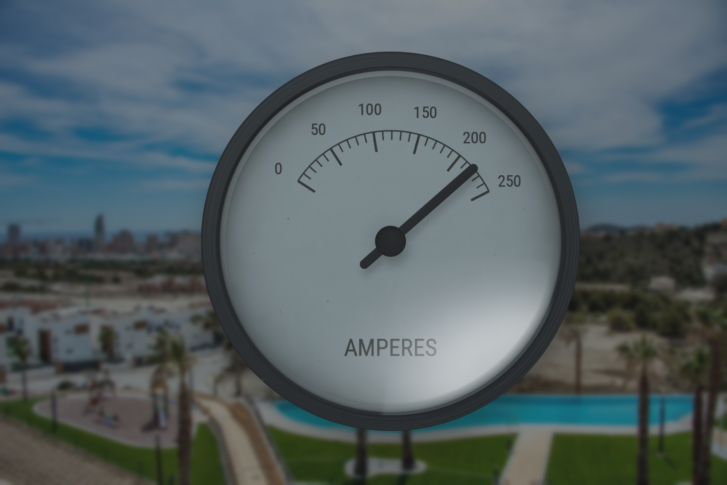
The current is {"value": 220, "unit": "A"}
